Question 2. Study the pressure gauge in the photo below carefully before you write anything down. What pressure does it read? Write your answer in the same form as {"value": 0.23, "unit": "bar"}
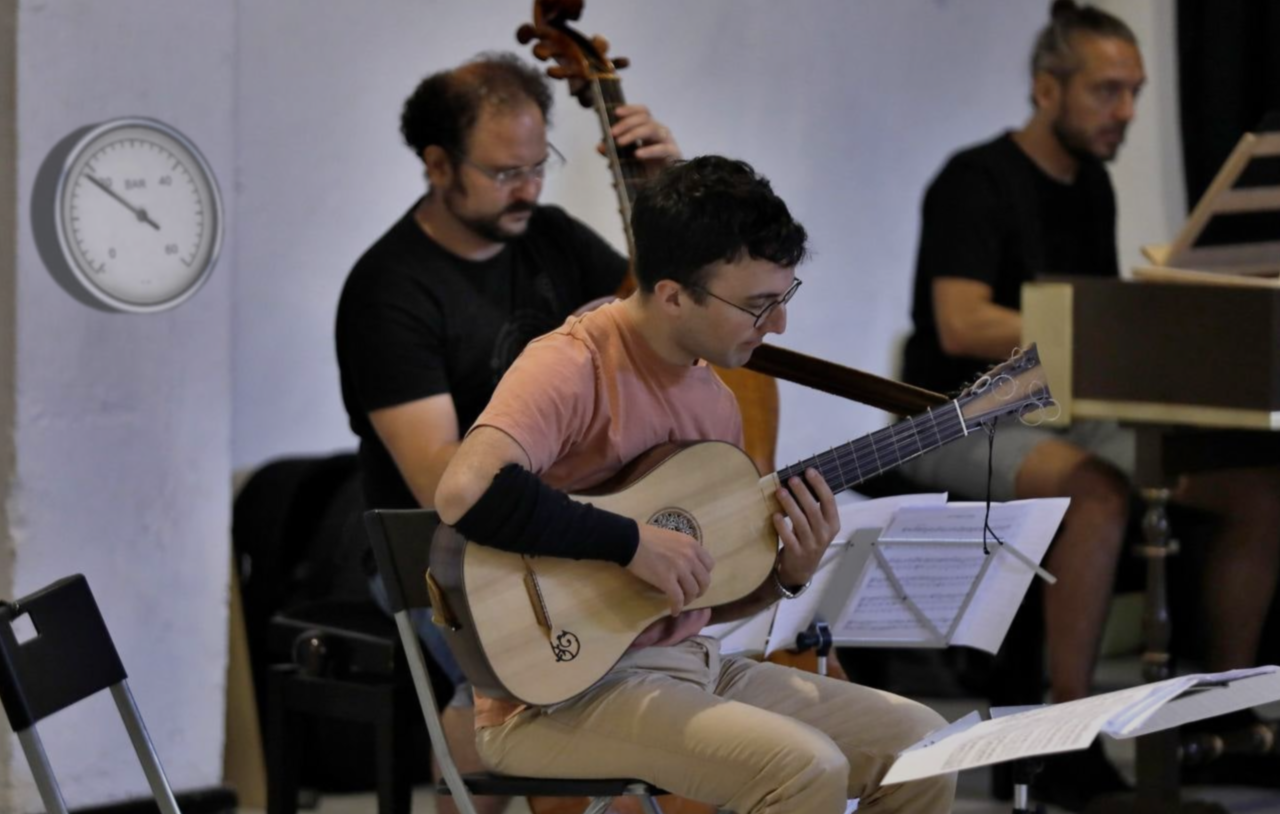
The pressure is {"value": 18, "unit": "bar"}
